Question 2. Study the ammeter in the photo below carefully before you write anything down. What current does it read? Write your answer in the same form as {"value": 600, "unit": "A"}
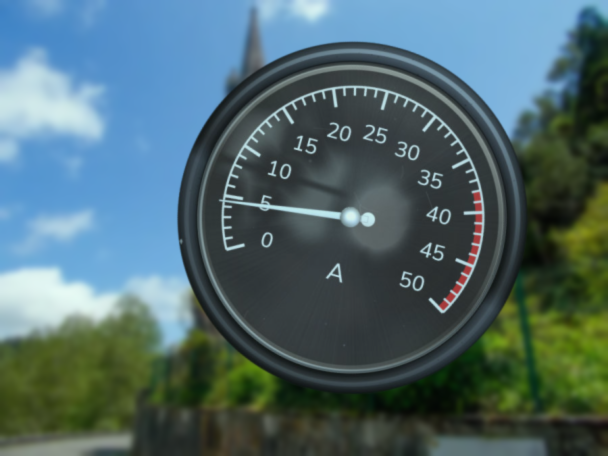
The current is {"value": 4.5, "unit": "A"}
